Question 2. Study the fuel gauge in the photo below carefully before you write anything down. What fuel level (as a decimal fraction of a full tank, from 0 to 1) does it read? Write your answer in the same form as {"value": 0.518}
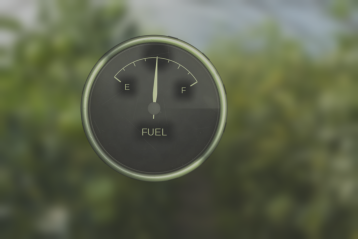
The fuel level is {"value": 0.5}
